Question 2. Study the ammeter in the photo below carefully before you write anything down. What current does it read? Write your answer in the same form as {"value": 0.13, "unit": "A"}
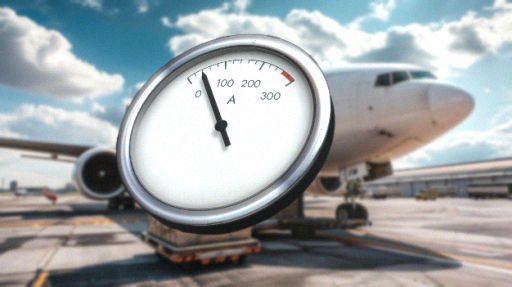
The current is {"value": 40, "unit": "A"}
